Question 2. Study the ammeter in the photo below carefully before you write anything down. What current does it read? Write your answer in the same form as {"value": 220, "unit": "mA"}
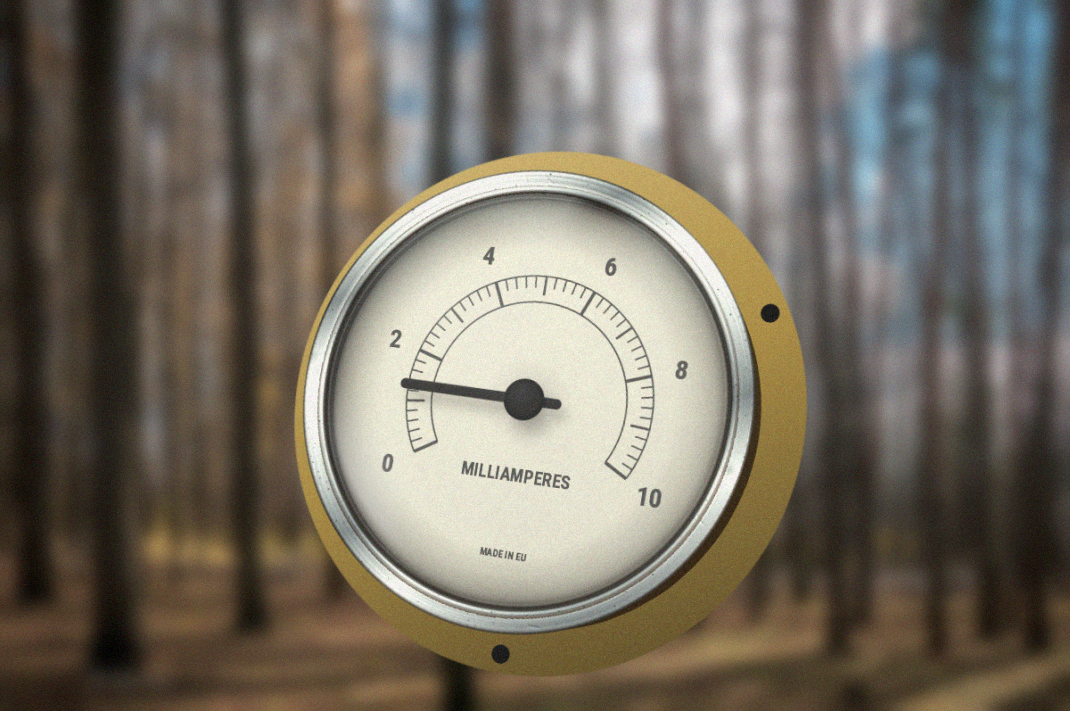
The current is {"value": 1.3, "unit": "mA"}
